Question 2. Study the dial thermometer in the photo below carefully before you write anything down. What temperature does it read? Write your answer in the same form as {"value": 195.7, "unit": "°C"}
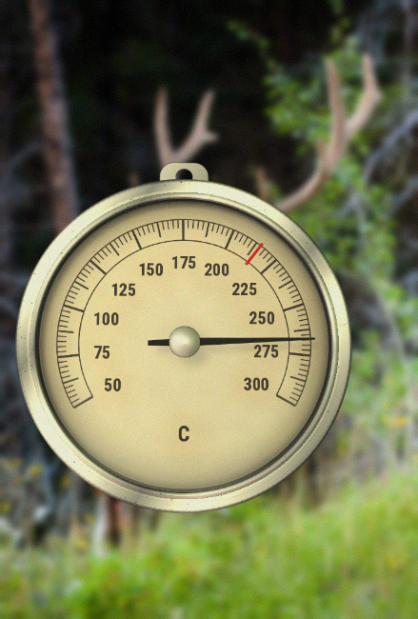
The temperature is {"value": 267.5, "unit": "°C"}
